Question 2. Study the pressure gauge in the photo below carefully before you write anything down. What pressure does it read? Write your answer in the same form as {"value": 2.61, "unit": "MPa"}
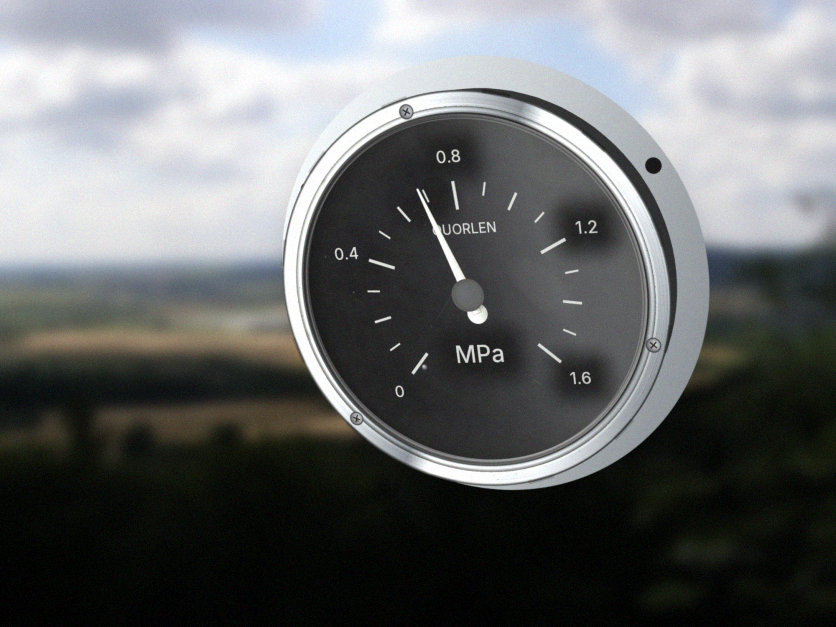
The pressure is {"value": 0.7, "unit": "MPa"}
